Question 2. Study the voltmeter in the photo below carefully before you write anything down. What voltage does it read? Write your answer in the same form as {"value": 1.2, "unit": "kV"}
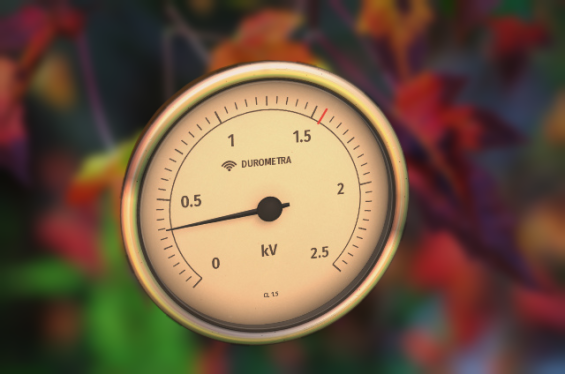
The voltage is {"value": 0.35, "unit": "kV"}
